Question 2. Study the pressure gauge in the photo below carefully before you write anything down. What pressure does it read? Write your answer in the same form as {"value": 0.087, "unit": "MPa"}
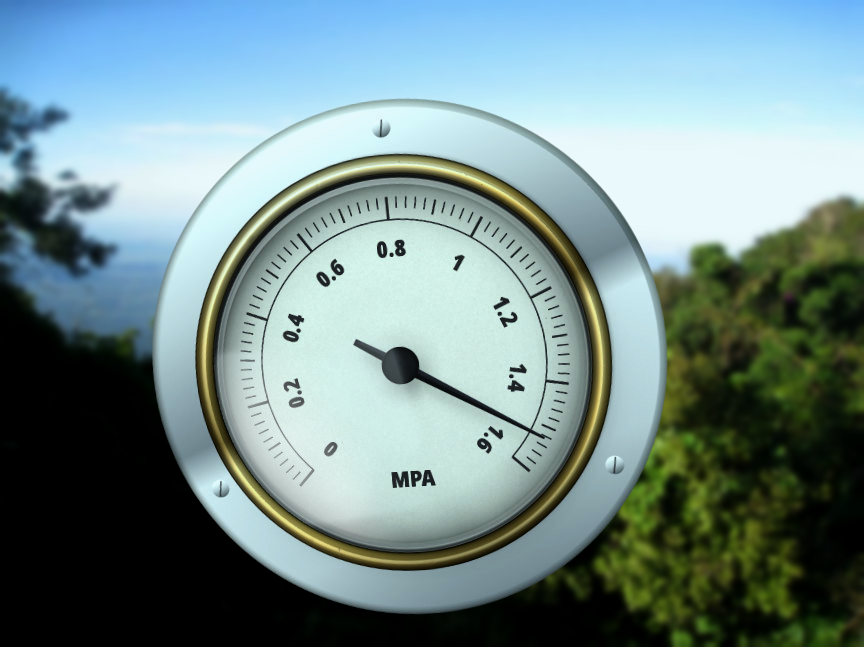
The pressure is {"value": 1.52, "unit": "MPa"}
